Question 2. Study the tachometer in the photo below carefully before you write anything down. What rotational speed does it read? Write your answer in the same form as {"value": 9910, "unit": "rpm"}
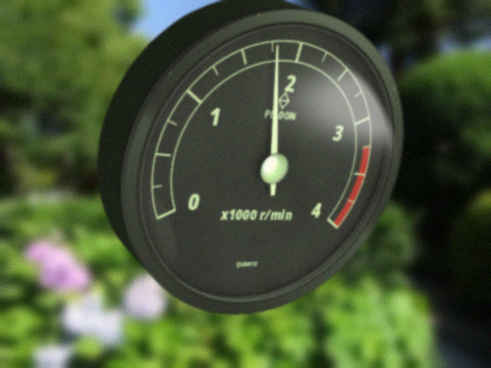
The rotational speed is {"value": 1750, "unit": "rpm"}
